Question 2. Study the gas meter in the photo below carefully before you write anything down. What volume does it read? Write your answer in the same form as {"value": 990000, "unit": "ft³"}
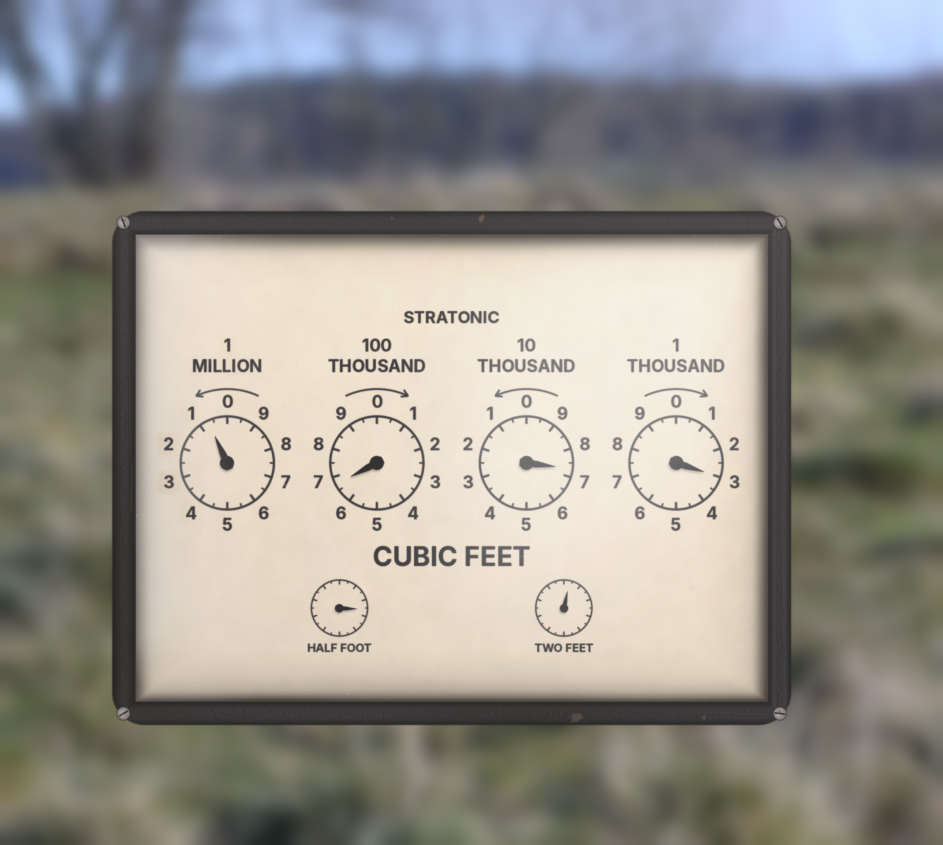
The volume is {"value": 67300, "unit": "ft³"}
